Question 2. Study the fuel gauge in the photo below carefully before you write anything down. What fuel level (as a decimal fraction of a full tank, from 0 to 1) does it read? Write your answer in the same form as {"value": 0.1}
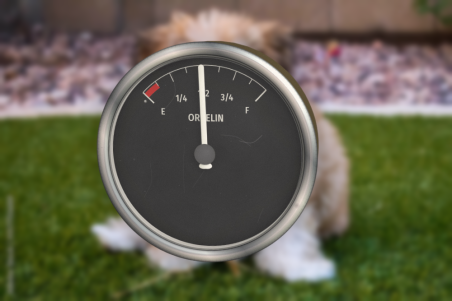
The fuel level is {"value": 0.5}
